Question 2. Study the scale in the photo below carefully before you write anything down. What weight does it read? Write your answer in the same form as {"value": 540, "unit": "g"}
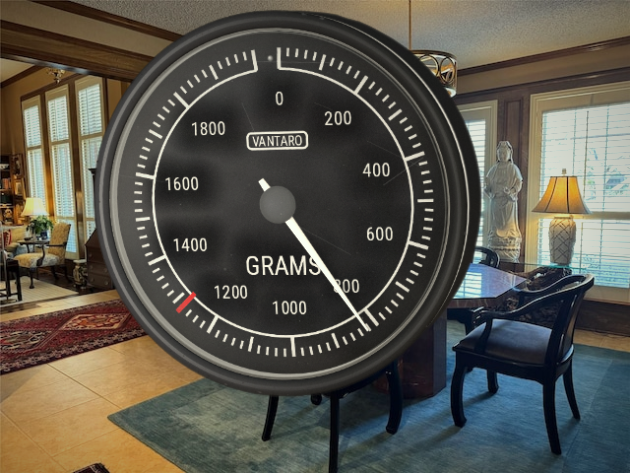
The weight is {"value": 820, "unit": "g"}
